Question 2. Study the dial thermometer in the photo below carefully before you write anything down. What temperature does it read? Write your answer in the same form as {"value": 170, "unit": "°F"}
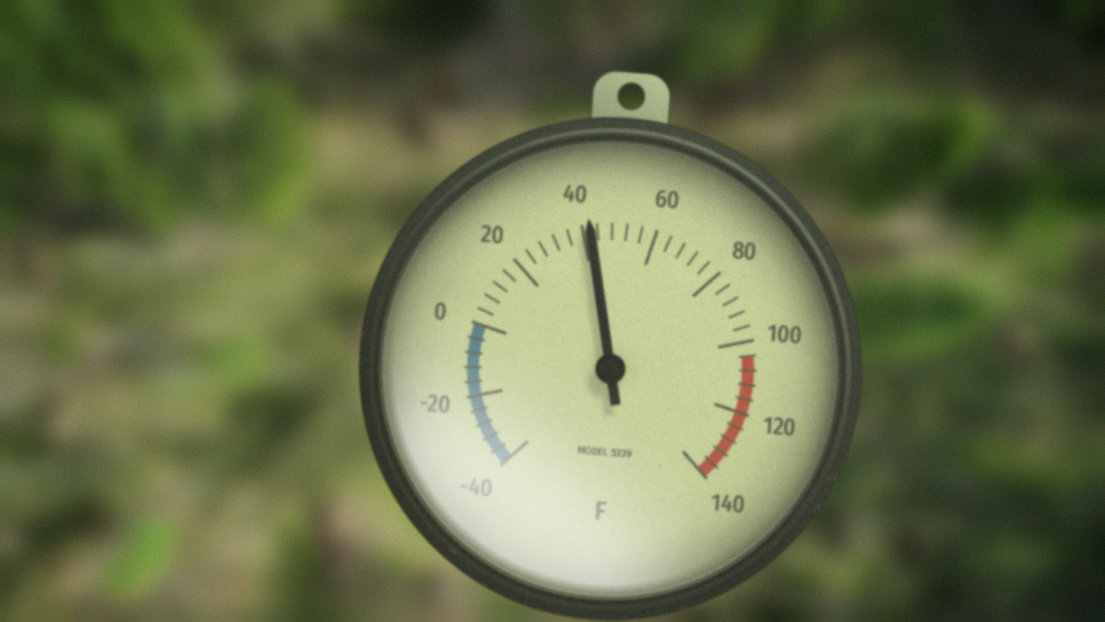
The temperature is {"value": 42, "unit": "°F"}
